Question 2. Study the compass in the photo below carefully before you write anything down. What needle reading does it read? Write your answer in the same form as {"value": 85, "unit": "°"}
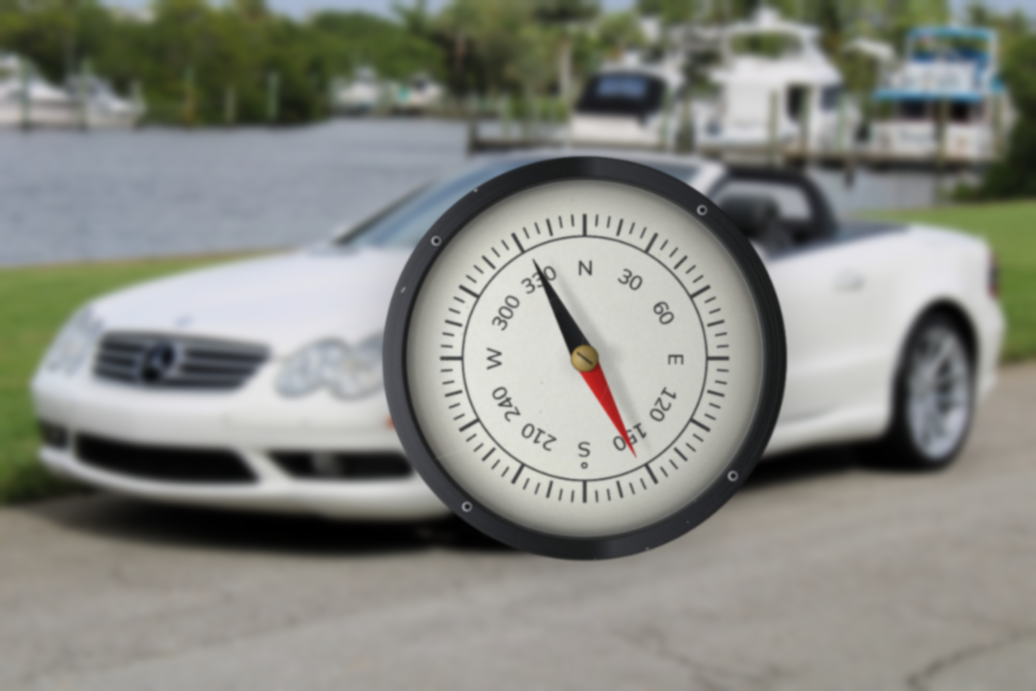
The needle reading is {"value": 152.5, "unit": "°"}
